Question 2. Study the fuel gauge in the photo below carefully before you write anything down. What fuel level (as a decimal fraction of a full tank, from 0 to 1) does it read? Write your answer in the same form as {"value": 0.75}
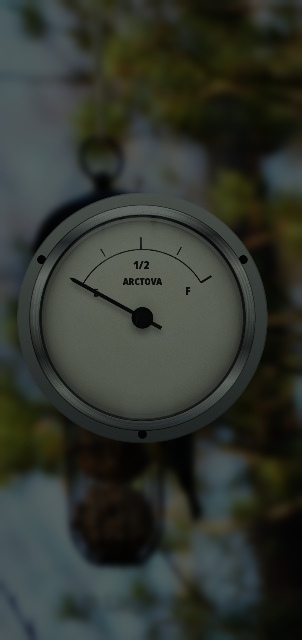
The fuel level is {"value": 0}
